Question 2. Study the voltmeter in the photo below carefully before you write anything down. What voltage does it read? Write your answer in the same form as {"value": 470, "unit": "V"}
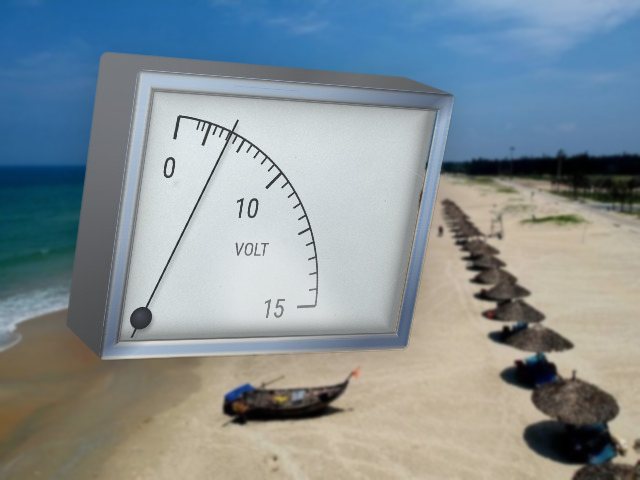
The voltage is {"value": 6.5, "unit": "V"}
